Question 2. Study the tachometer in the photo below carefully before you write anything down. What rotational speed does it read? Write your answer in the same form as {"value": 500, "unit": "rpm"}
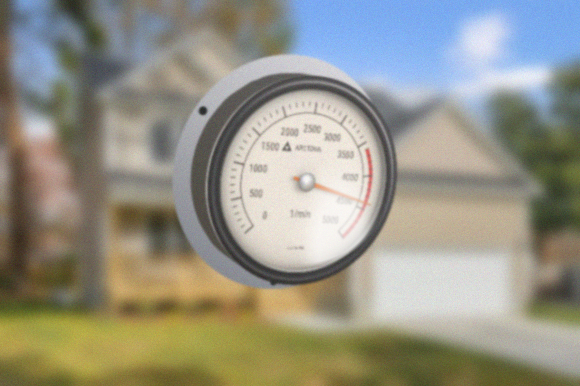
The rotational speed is {"value": 4400, "unit": "rpm"}
